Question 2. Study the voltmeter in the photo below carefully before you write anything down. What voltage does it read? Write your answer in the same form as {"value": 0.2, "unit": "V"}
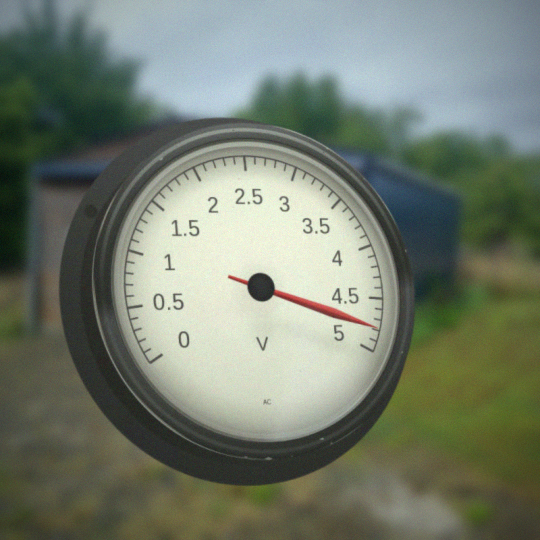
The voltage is {"value": 4.8, "unit": "V"}
